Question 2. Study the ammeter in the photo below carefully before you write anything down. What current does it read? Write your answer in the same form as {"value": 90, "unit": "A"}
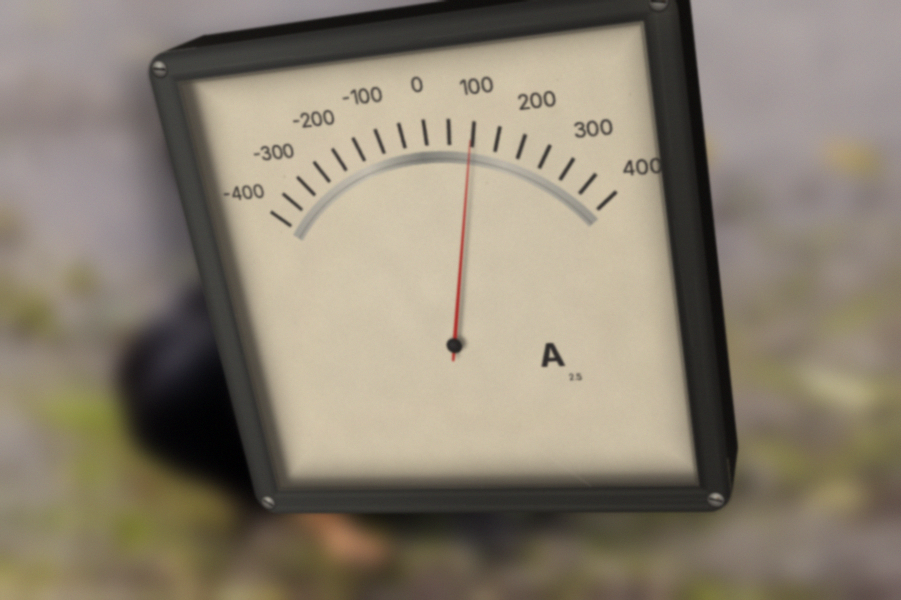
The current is {"value": 100, "unit": "A"}
